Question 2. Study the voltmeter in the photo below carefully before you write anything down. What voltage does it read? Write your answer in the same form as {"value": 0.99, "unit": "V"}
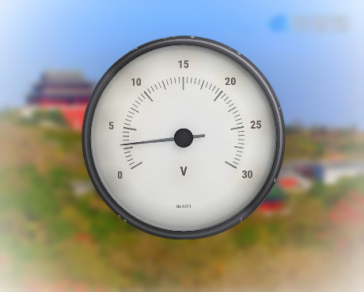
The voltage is {"value": 3, "unit": "V"}
